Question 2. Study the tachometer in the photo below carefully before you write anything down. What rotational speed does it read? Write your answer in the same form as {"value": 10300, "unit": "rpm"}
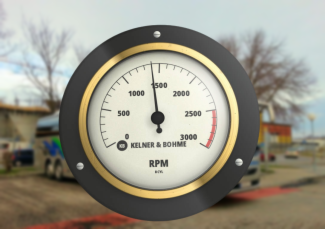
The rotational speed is {"value": 1400, "unit": "rpm"}
